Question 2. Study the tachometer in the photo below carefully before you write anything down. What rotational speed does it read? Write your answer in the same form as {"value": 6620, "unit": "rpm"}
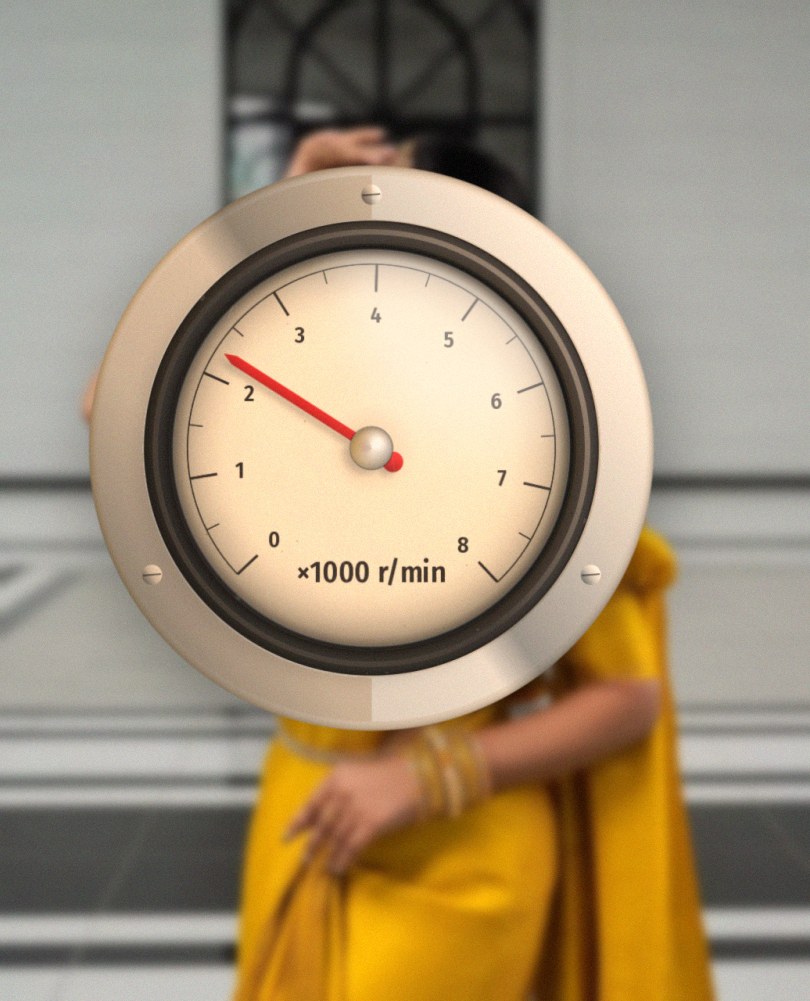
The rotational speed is {"value": 2250, "unit": "rpm"}
